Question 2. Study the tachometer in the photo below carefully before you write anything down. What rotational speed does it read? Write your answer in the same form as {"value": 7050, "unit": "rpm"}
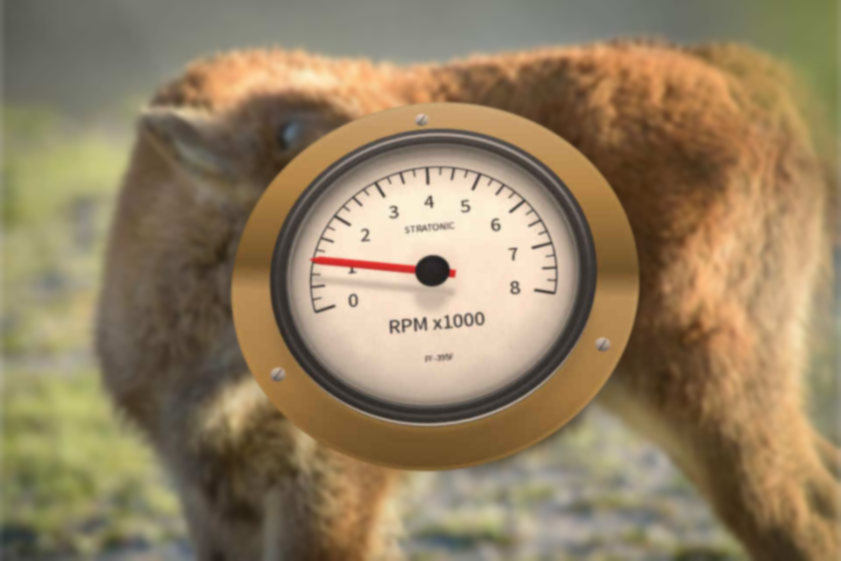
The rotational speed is {"value": 1000, "unit": "rpm"}
